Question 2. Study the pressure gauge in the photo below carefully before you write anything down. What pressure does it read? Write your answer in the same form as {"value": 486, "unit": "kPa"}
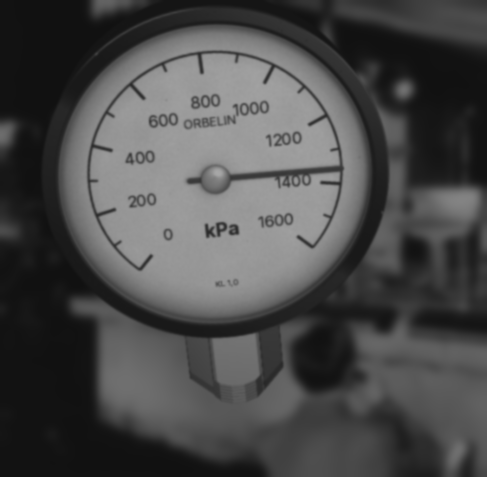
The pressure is {"value": 1350, "unit": "kPa"}
